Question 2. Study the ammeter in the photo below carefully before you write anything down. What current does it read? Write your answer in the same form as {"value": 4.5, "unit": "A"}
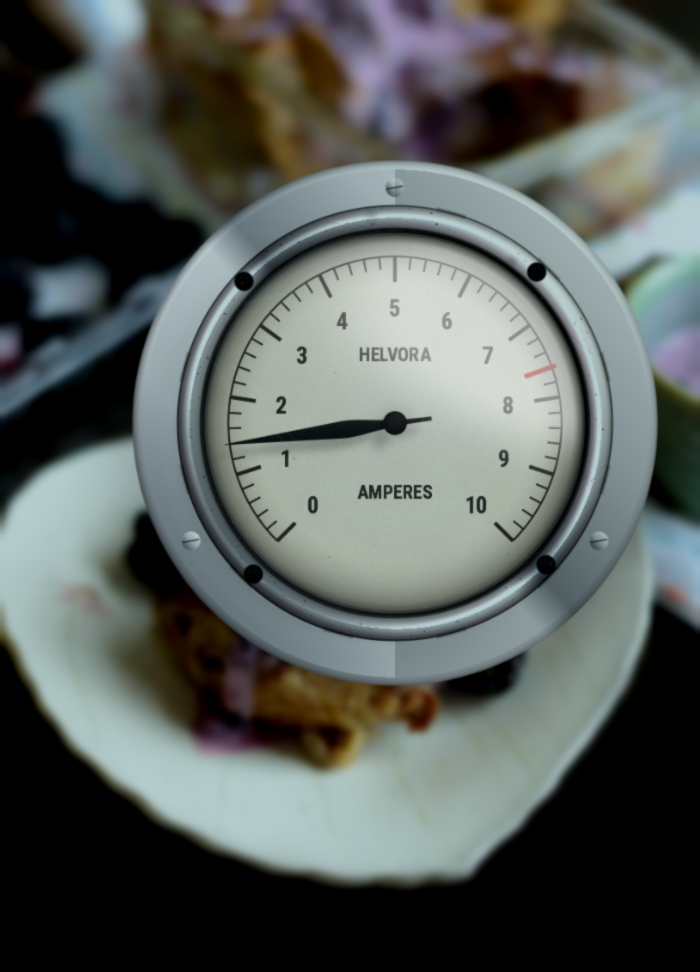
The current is {"value": 1.4, "unit": "A"}
